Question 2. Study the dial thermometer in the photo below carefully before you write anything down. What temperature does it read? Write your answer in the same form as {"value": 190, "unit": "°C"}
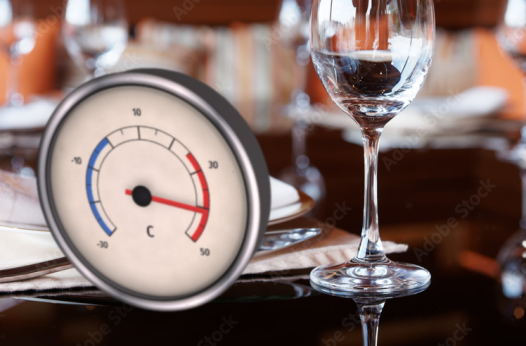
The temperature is {"value": 40, "unit": "°C"}
